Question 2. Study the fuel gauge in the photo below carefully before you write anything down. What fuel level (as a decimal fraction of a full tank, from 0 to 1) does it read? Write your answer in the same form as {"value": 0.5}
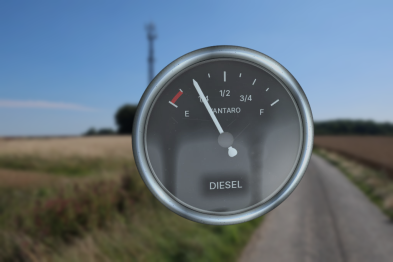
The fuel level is {"value": 0.25}
